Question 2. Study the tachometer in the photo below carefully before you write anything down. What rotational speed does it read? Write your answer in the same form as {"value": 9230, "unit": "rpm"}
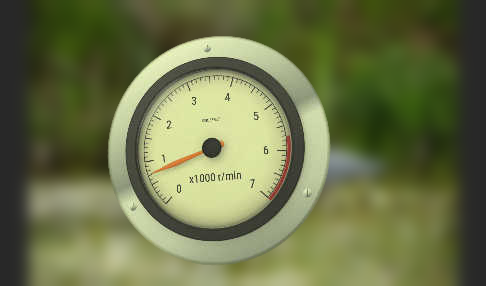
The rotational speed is {"value": 700, "unit": "rpm"}
